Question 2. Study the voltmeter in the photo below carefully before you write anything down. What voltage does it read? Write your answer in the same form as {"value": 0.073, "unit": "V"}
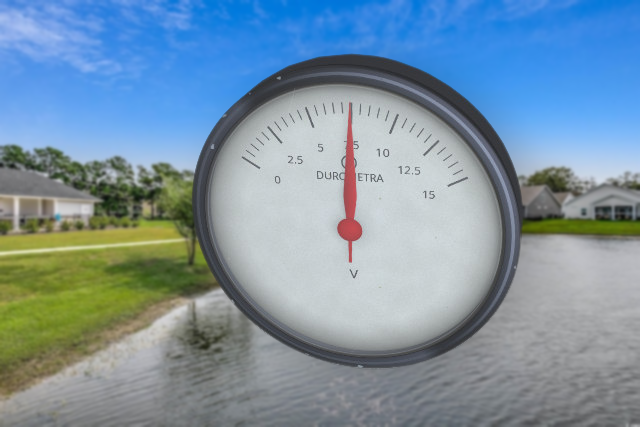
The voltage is {"value": 7.5, "unit": "V"}
